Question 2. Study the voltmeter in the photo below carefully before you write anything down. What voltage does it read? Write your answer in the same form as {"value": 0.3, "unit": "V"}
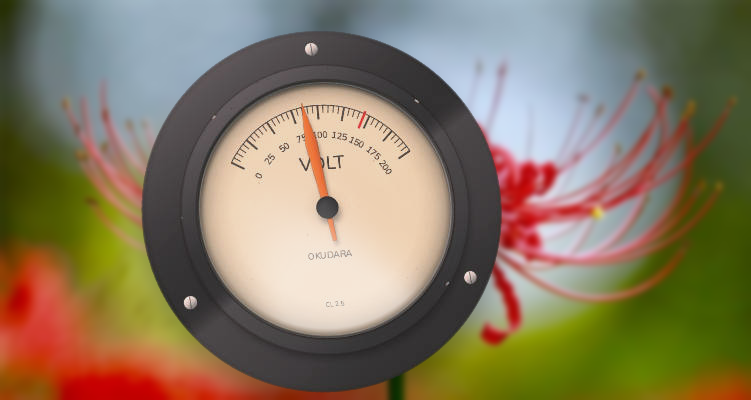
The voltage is {"value": 85, "unit": "V"}
